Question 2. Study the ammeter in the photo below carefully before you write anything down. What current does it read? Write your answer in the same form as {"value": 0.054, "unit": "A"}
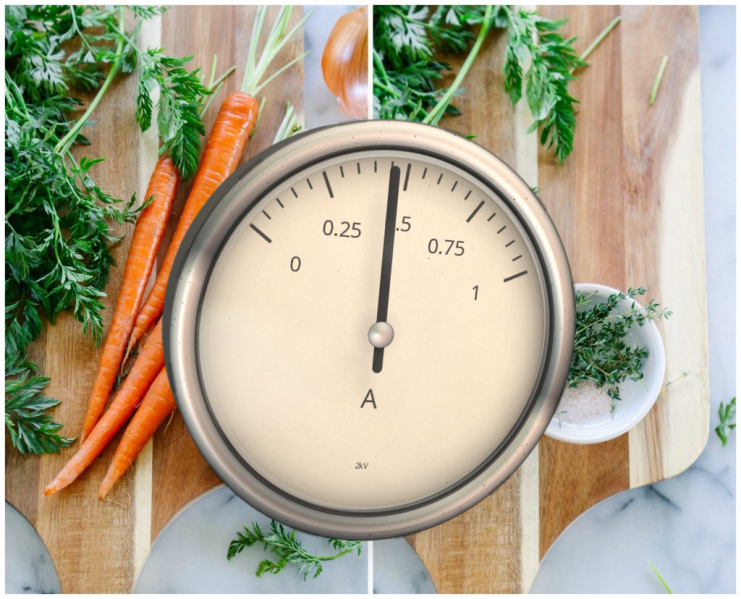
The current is {"value": 0.45, "unit": "A"}
